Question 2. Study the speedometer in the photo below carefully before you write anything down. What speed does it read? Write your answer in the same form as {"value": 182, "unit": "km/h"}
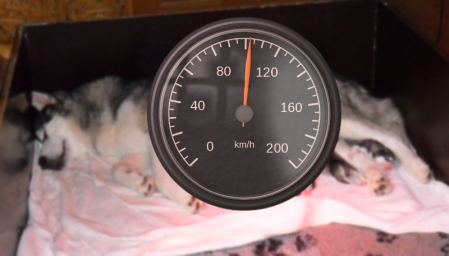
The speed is {"value": 102.5, "unit": "km/h"}
